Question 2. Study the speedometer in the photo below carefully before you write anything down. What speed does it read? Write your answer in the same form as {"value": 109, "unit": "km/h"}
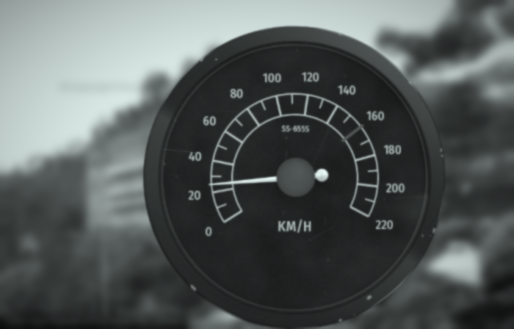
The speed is {"value": 25, "unit": "km/h"}
